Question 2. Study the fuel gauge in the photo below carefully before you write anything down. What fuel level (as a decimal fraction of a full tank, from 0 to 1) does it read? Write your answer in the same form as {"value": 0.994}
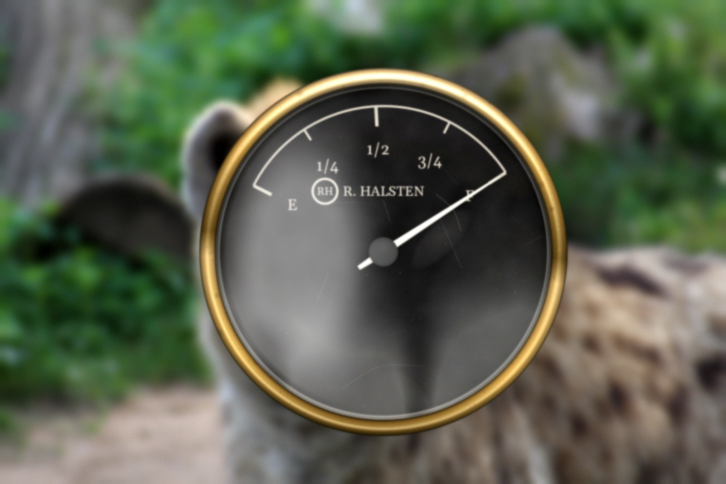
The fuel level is {"value": 1}
